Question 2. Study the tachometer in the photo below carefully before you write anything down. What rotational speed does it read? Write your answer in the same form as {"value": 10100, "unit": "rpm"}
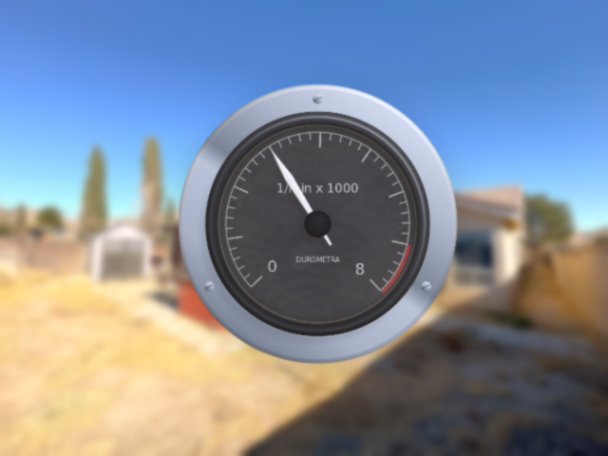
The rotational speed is {"value": 3000, "unit": "rpm"}
